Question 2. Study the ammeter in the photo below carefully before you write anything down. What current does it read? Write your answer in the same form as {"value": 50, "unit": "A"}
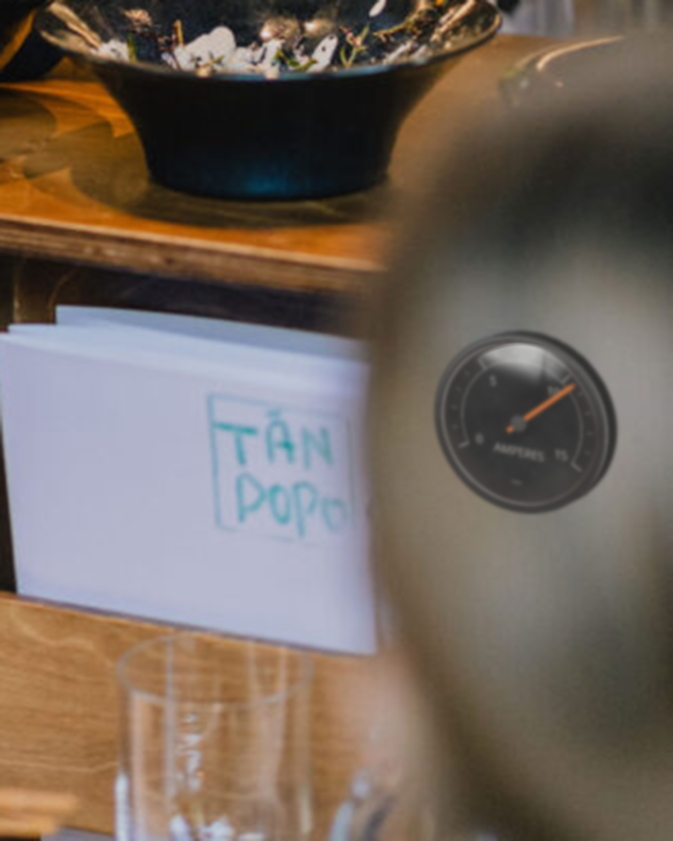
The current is {"value": 10.5, "unit": "A"}
